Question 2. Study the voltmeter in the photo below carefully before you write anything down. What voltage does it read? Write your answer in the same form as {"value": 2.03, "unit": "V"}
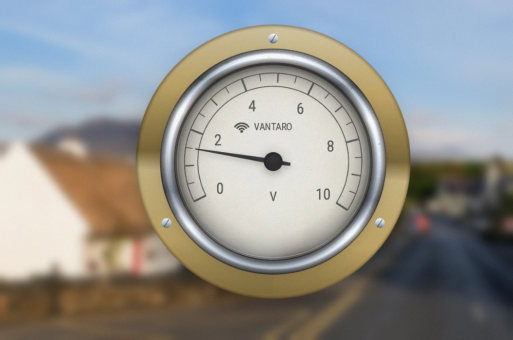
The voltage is {"value": 1.5, "unit": "V"}
